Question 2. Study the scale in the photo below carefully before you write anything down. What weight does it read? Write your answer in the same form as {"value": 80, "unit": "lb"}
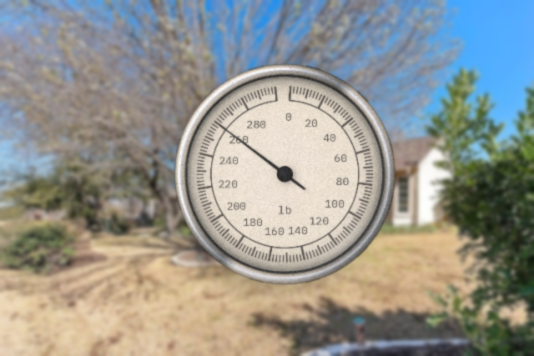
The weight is {"value": 260, "unit": "lb"}
